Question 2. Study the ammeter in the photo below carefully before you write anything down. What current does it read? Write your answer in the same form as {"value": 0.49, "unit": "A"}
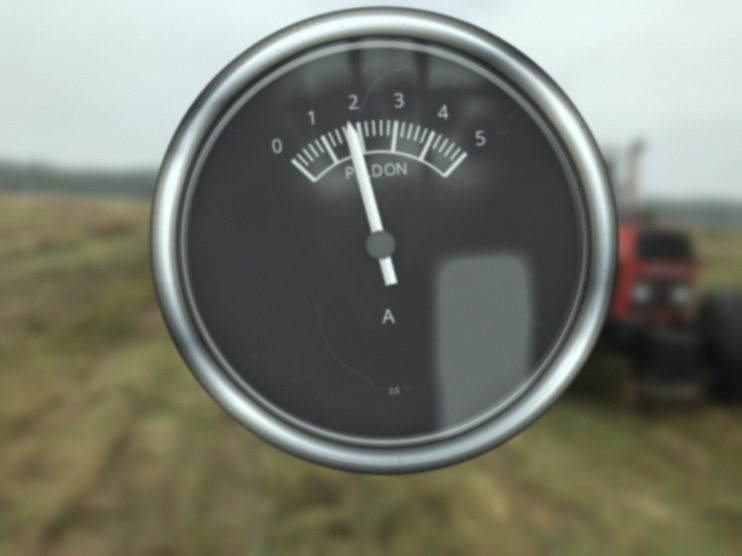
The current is {"value": 1.8, "unit": "A"}
